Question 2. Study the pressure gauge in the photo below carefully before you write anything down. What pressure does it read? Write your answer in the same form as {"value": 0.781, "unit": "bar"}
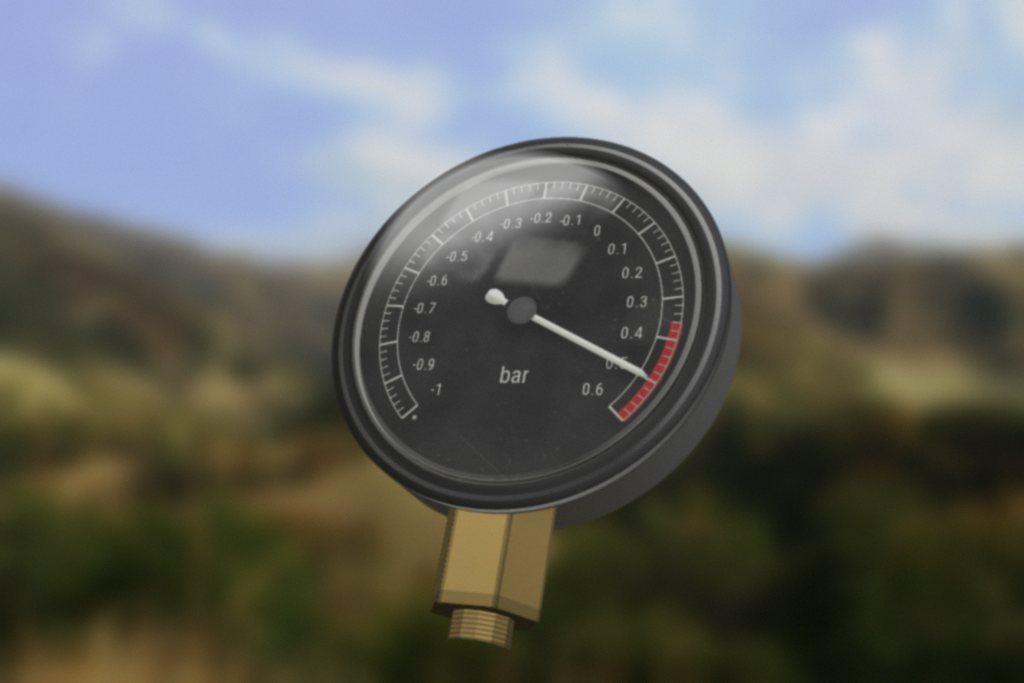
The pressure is {"value": 0.5, "unit": "bar"}
